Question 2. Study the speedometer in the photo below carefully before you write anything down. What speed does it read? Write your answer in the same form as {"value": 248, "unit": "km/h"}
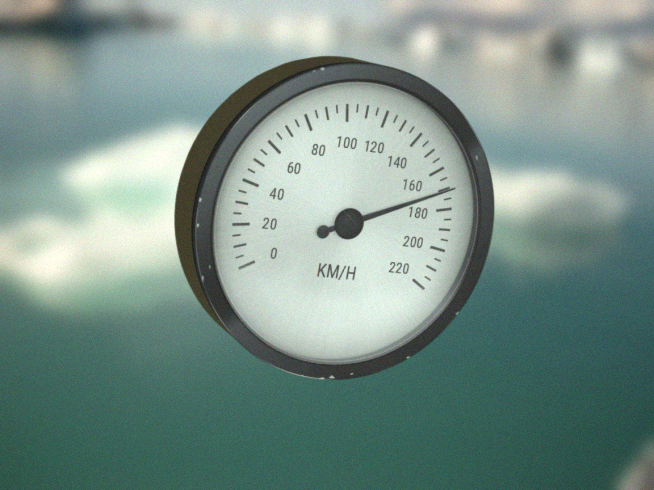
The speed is {"value": 170, "unit": "km/h"}
